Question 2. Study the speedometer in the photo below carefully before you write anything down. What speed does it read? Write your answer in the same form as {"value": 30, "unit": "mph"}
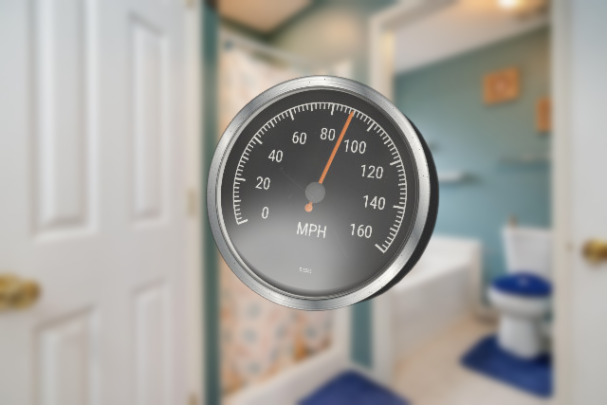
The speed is {"value": 90, "unit": "mph"}
